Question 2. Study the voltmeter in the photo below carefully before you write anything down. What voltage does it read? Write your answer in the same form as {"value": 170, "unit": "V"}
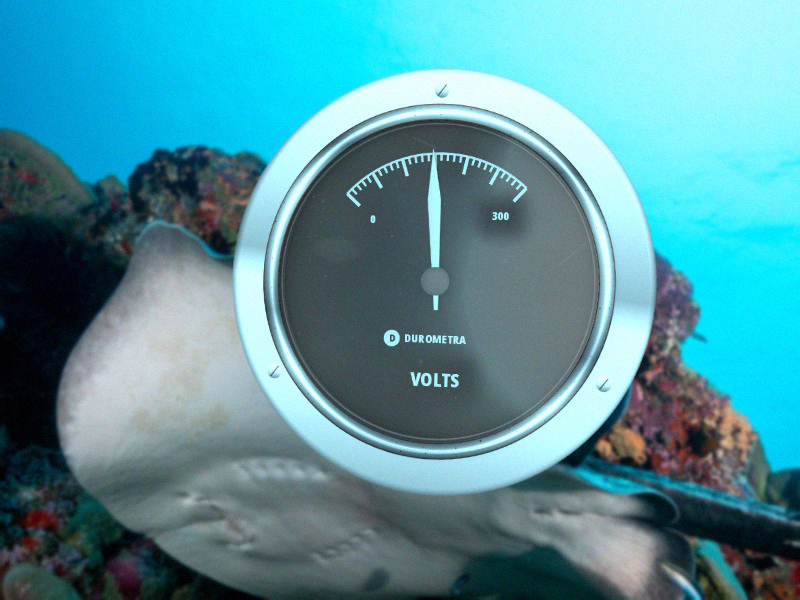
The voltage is {"value": 150, "unit": "V"}
